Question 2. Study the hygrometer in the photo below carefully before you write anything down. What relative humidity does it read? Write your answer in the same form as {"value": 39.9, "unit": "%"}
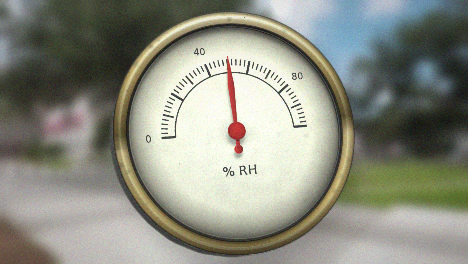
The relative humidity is {"value": 50, "unit": "%"}
